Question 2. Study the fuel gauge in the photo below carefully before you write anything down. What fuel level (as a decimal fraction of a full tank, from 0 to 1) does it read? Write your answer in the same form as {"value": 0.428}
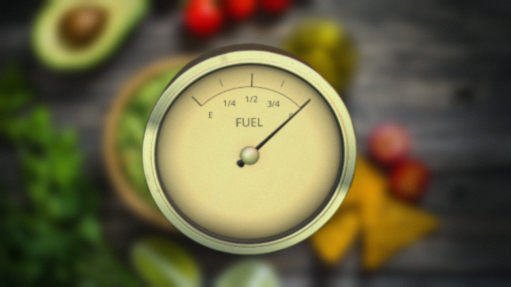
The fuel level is {"value": 1}
